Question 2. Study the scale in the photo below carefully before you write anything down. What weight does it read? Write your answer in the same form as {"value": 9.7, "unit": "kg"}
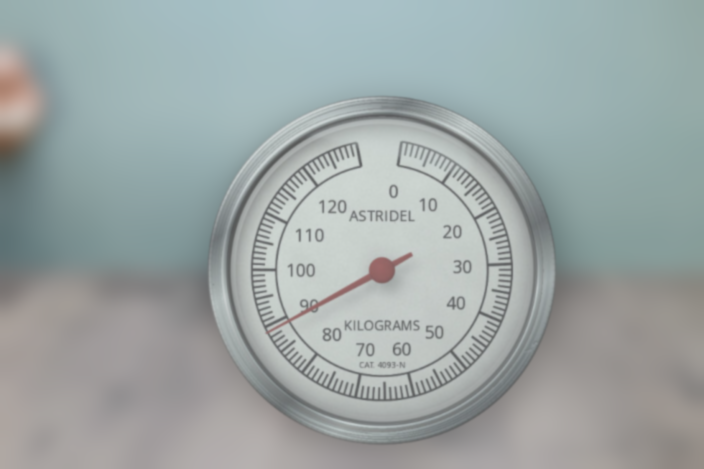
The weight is {"value": 89, "unit": "kg"}
